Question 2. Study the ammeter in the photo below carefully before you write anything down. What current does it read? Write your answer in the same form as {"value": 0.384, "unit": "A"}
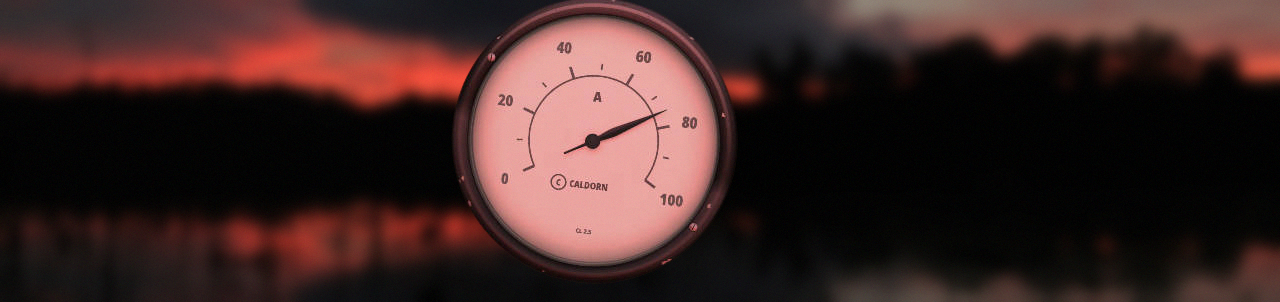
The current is {"value": 75, "unit": "A"}
